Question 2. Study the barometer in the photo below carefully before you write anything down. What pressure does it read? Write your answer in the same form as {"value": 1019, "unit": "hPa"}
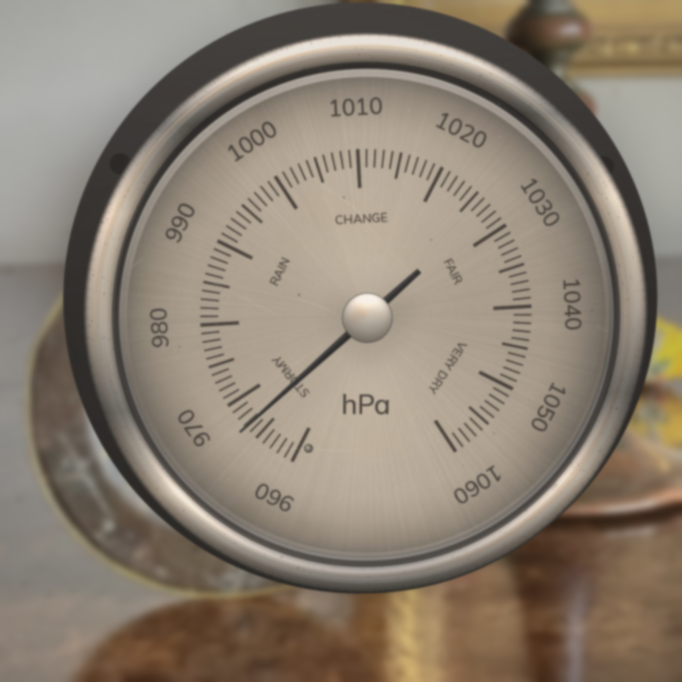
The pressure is {"value": 967, "unit": "hPa"}
